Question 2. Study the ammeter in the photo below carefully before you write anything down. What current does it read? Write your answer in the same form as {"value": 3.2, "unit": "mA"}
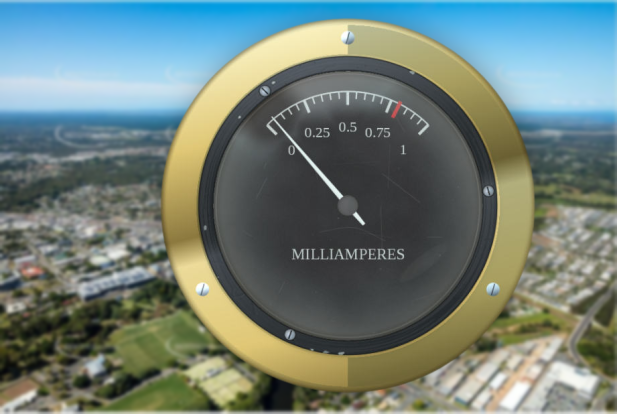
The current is {"value": 0.05, "unit": "mA"}
